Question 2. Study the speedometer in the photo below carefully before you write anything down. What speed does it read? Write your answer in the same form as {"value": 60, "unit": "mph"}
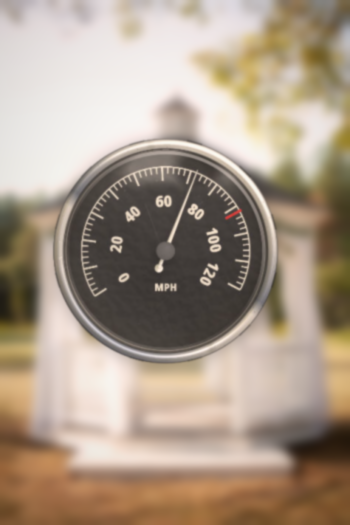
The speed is {"value": 72, "unit": "mph"}
